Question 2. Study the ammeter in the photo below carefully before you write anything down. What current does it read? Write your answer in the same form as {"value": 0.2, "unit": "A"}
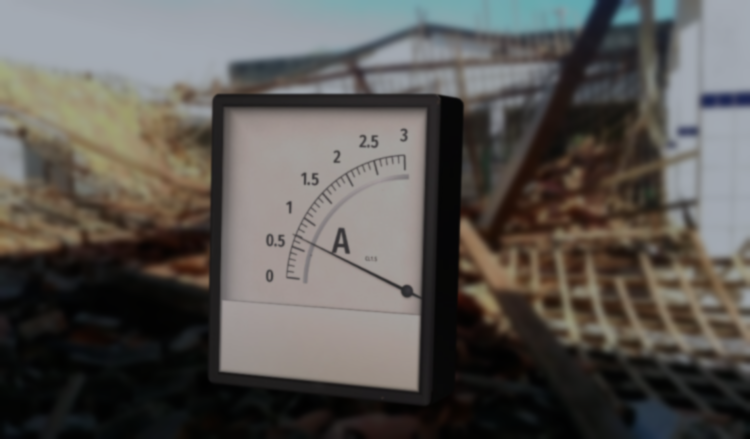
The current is {"value": 0.7, "unit": "A"}
